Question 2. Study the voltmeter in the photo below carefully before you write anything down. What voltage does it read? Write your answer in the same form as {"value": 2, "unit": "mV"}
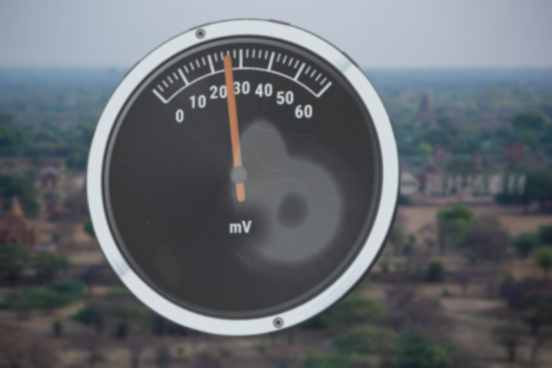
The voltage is {"value": 26, "unit": "mV"}
